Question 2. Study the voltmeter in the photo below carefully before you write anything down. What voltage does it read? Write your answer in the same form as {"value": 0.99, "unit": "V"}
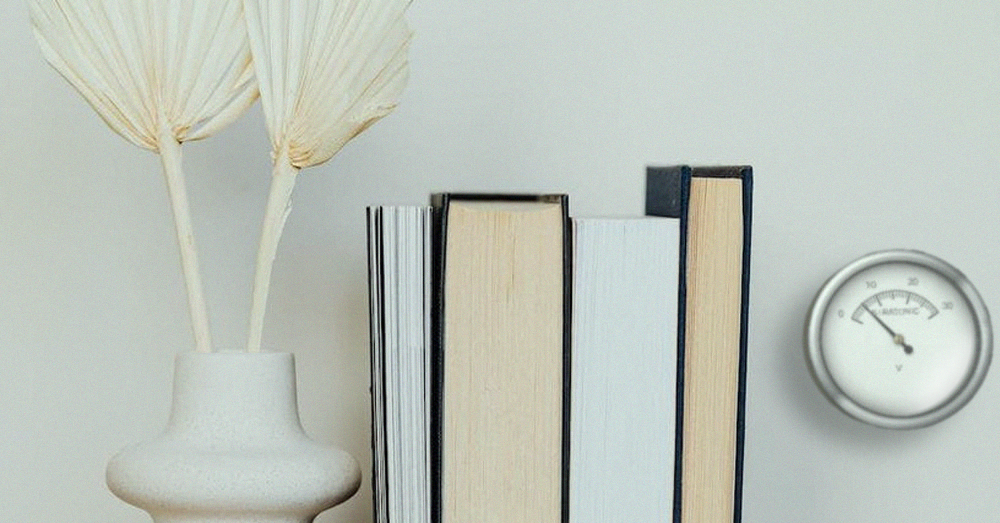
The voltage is {"value": 5, "unit": "V"}
